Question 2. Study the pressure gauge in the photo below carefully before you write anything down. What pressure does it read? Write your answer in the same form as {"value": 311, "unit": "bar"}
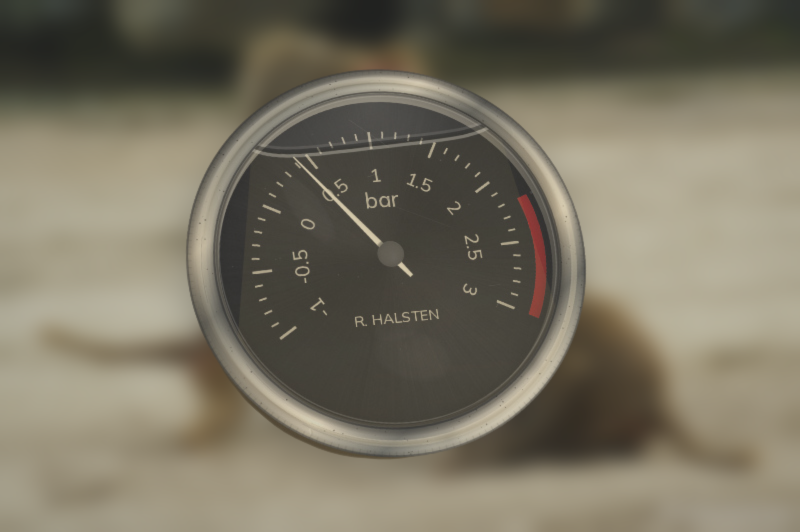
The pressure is {"value": 0.4, "unit": "bar"}
